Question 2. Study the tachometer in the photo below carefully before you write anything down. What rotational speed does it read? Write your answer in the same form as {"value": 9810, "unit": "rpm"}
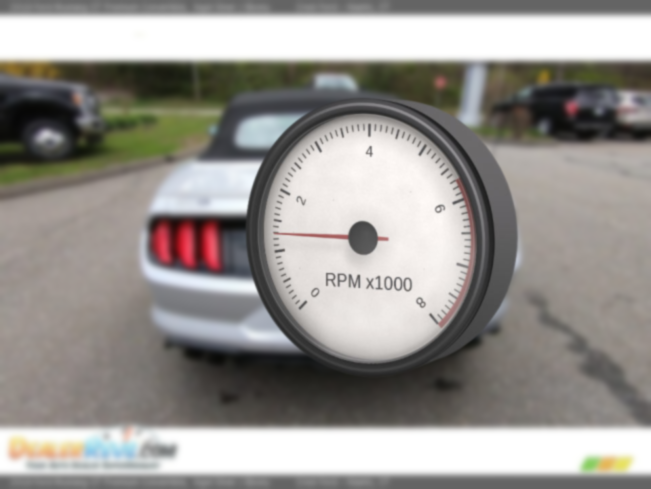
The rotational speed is {"value": 1300, "unit": "rpm"}
